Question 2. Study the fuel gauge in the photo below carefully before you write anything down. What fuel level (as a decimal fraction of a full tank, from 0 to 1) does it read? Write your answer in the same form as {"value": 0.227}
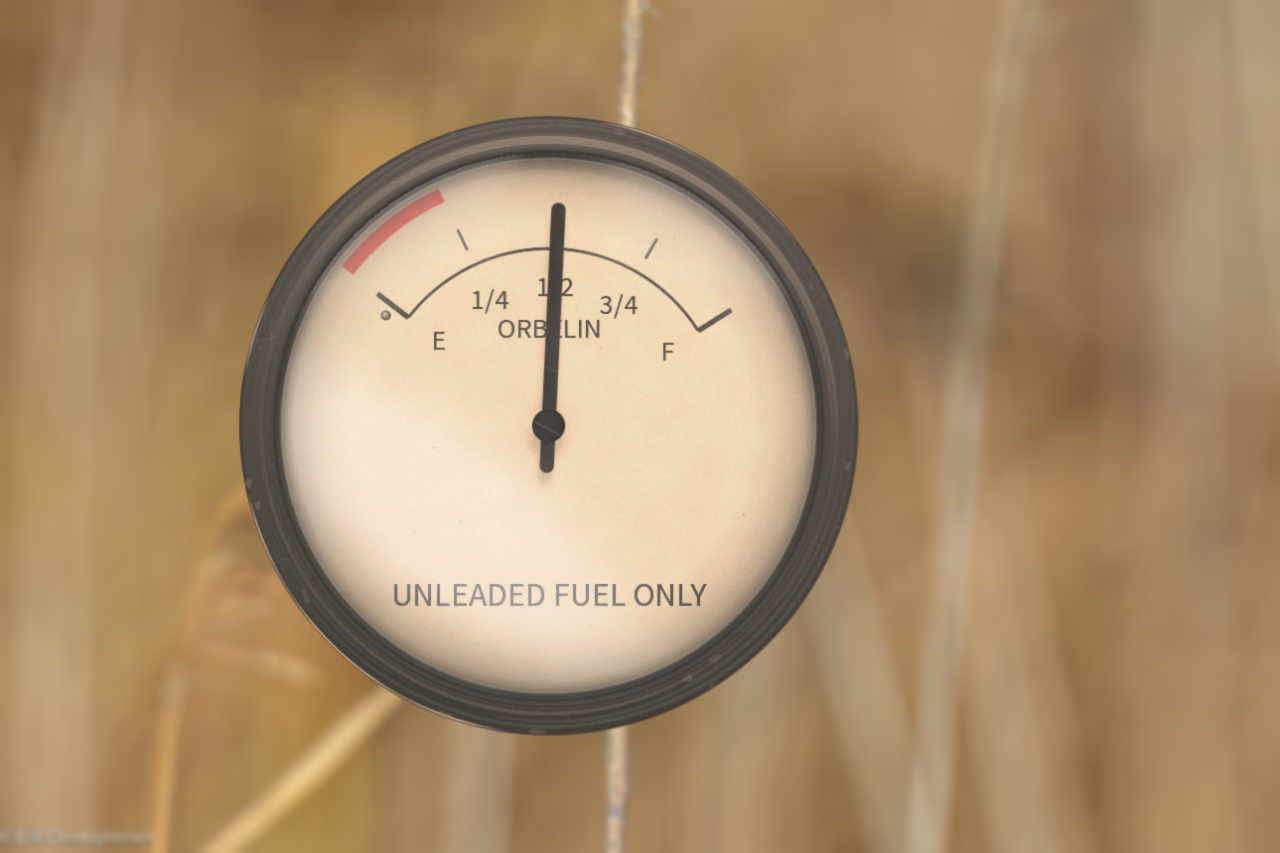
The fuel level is {"value": 0.5}
